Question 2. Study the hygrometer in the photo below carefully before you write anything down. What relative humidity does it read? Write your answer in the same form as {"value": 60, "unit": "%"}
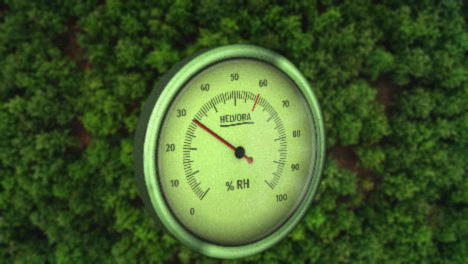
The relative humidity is {"value": 30, "unit": "%"}
